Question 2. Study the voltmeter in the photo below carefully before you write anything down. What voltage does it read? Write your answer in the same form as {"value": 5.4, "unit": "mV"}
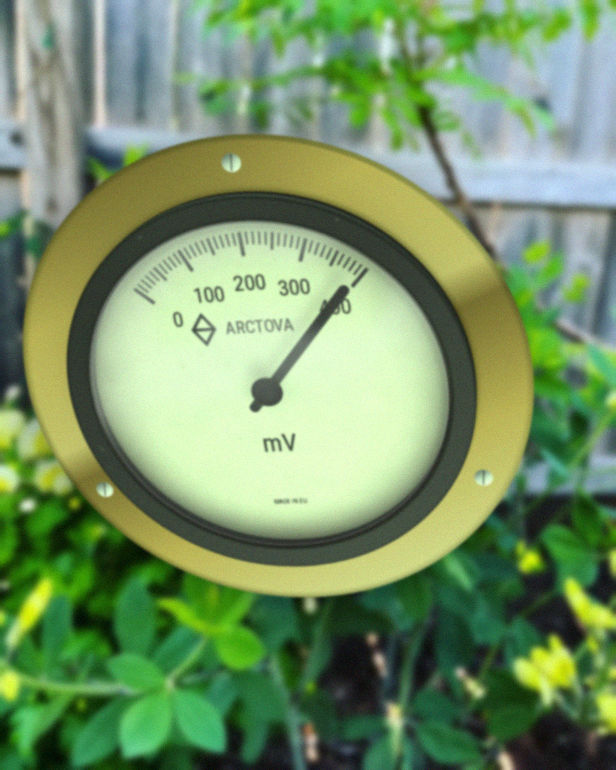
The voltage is {"value": 390, "unit": "mV"}
